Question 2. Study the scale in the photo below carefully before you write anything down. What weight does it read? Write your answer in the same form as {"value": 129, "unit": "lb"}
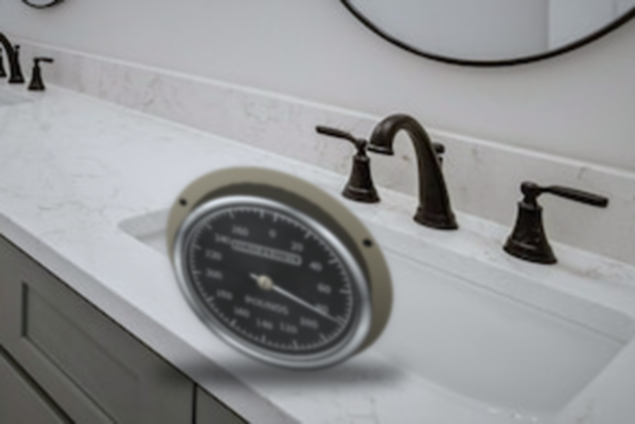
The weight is {"value": 80, "unit": "lb"}
